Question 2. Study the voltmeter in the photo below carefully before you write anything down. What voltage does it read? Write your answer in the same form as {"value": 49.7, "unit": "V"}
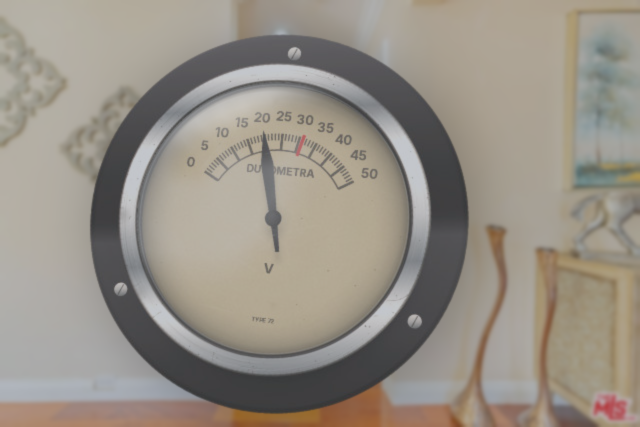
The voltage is {"value": 20, "unit": "V"}
